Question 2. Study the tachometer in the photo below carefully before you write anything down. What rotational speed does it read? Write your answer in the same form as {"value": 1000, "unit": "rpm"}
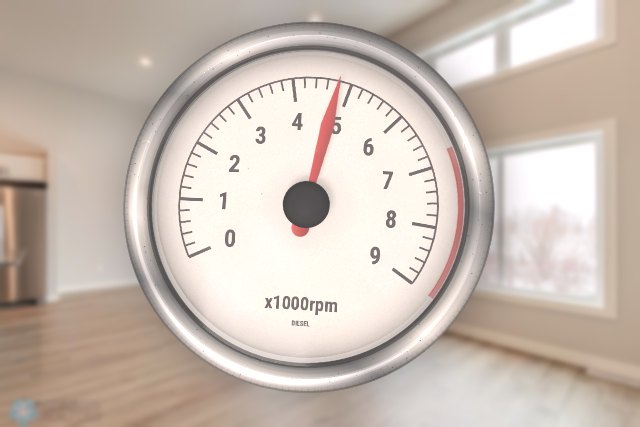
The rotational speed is {"value": 4800, "unit": "rpm"}
